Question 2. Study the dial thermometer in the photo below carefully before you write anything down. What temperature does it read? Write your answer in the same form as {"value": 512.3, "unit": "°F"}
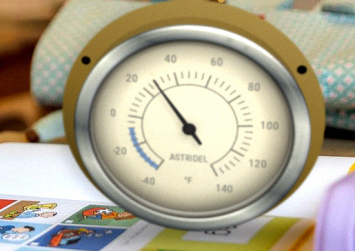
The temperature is {"value": 28, "unit": "°F"}
